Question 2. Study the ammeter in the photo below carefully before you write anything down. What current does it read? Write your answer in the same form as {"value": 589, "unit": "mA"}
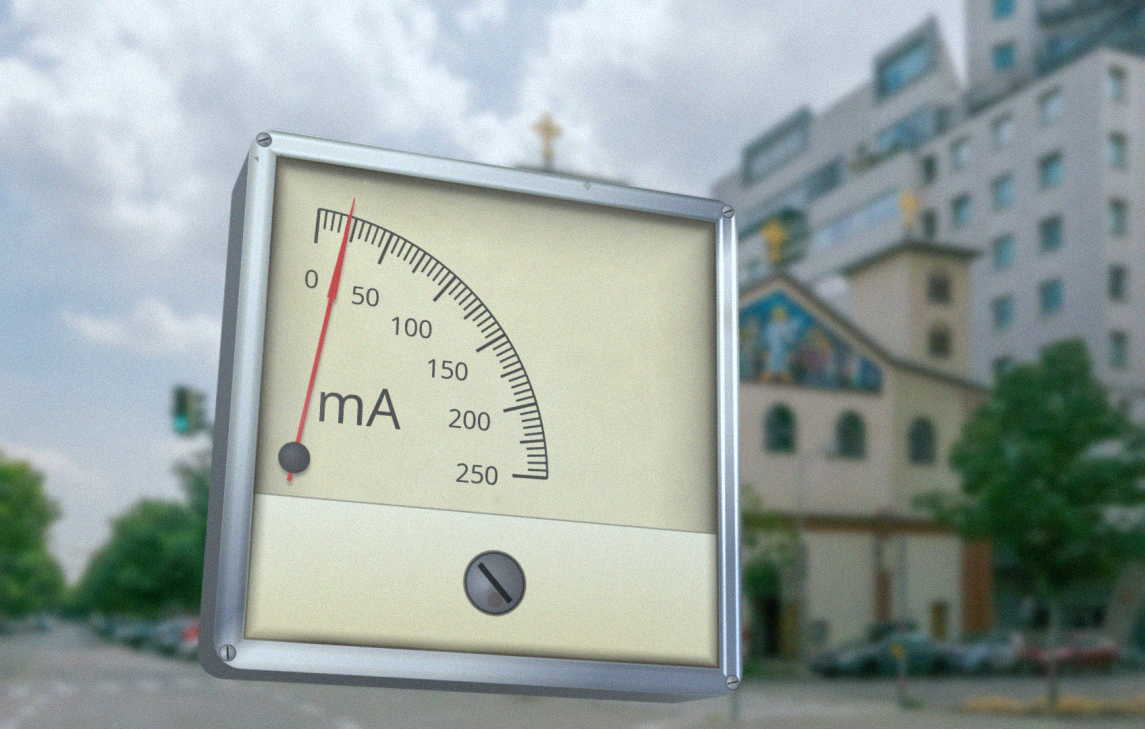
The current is {"value": 20, "unit": "mA"}
